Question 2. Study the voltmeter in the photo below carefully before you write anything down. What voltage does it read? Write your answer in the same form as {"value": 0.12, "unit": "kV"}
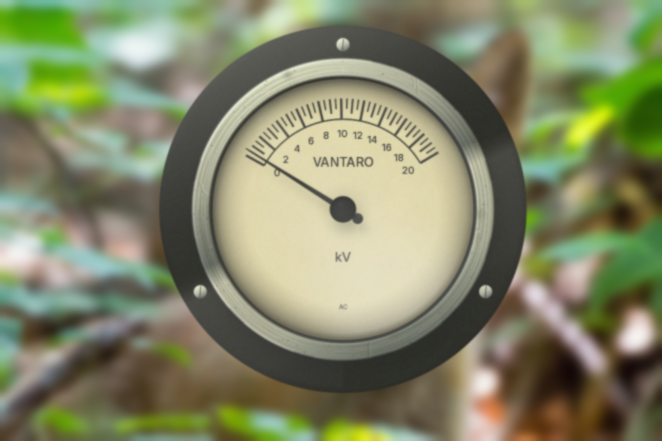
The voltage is {"value": 0.5, "unit": "kV"}
